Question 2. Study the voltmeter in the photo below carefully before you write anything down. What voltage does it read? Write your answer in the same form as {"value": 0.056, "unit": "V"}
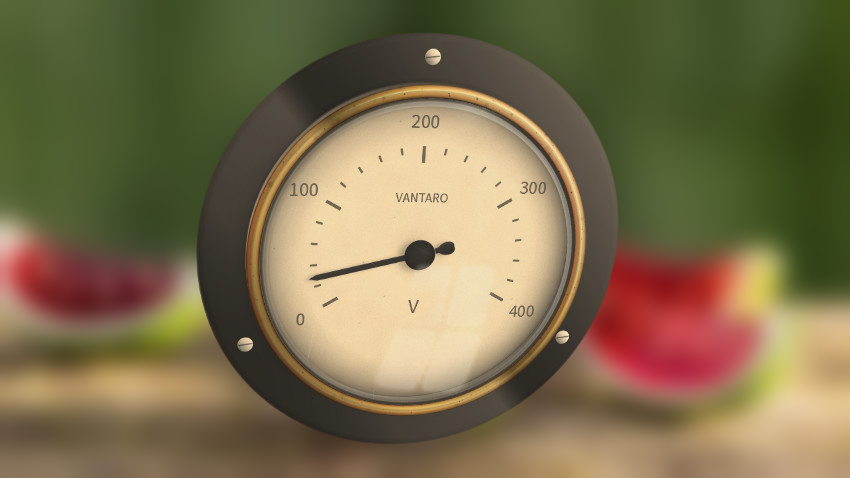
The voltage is {"value": 30, "unit": "V"}
